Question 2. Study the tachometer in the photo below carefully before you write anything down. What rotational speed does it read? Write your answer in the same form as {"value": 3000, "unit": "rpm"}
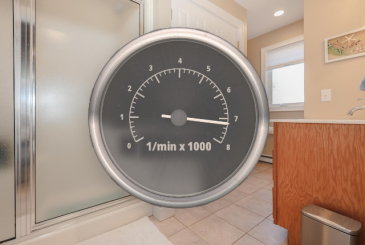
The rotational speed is {"value": 7200, "unit": "rpm"}
